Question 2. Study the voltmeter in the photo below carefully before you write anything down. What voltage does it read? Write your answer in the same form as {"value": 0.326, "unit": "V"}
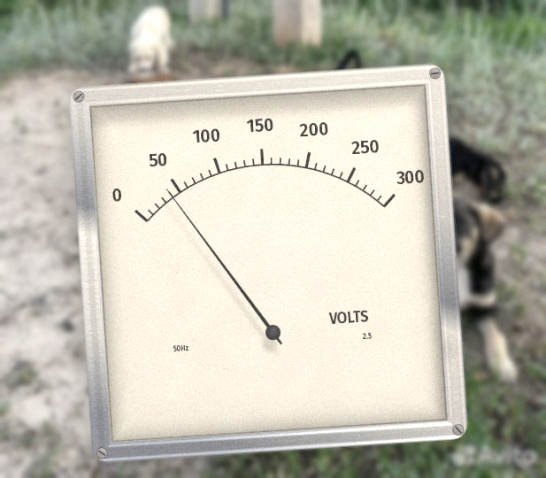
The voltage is {"value": 40, "unit": "V"}
